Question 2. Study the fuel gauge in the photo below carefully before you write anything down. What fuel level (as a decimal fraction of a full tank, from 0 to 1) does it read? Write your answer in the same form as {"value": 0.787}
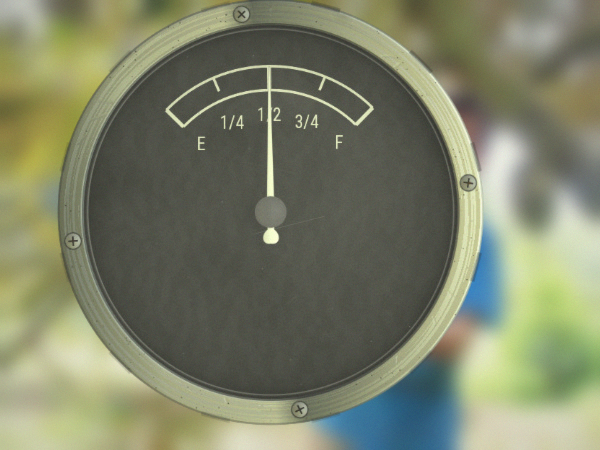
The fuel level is {"value": 0.5}
